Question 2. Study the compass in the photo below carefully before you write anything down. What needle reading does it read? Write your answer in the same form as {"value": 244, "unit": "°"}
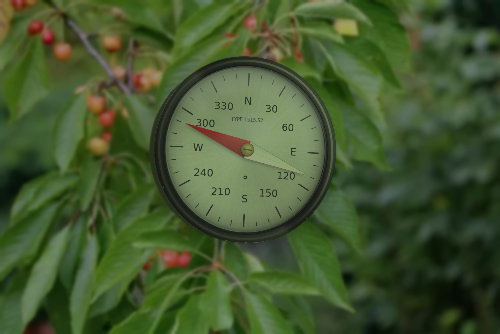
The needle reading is {"value": 290, "unit": "°"}
